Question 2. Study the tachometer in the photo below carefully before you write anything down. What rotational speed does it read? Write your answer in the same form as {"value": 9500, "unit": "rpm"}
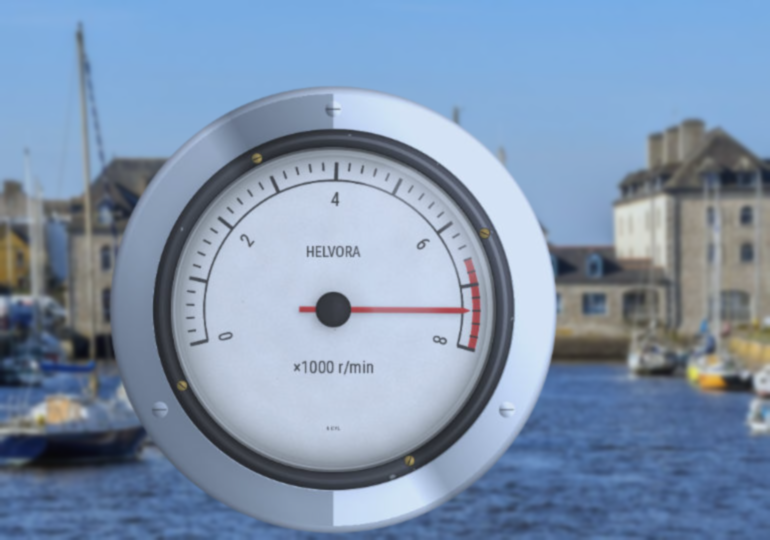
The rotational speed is {"value": 7400, "unit": "rpm"}
